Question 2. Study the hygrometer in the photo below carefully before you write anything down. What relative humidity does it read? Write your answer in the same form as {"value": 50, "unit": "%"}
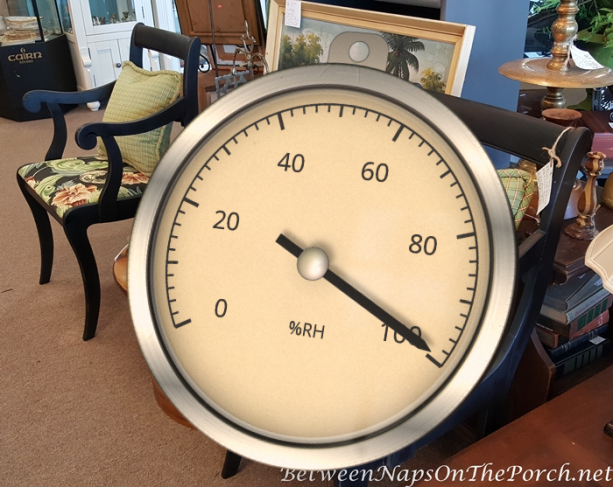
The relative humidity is {"value": 99, "unit": "%"}
